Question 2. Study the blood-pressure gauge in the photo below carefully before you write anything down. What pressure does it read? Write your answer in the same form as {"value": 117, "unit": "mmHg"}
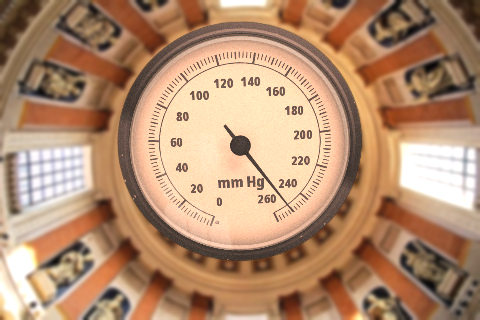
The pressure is {"value": 250, "unit": "mmHg"}
